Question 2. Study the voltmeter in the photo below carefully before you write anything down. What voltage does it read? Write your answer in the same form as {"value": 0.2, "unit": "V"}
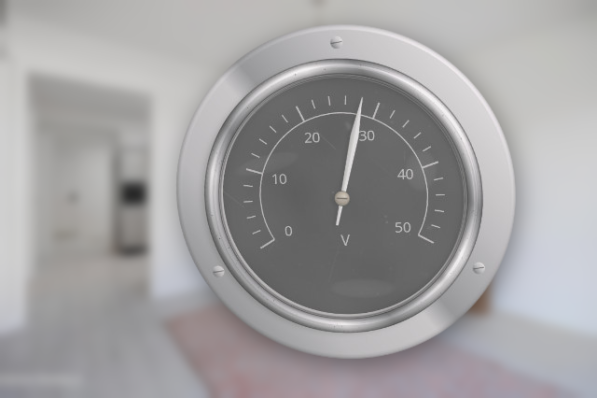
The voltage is {"value": 28, "unit": "V"}
